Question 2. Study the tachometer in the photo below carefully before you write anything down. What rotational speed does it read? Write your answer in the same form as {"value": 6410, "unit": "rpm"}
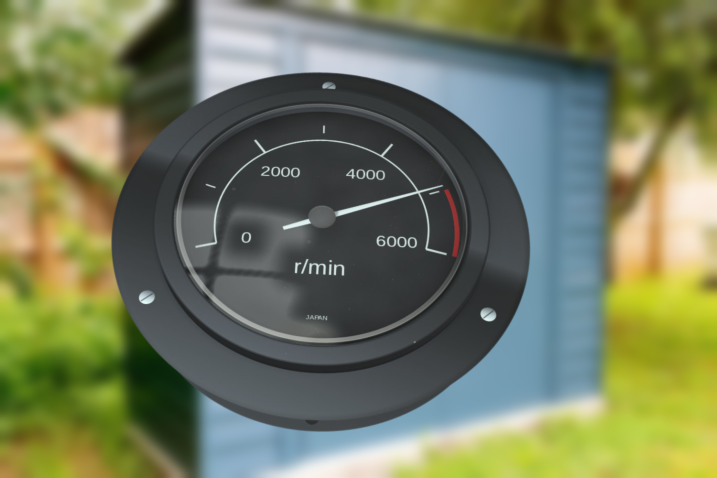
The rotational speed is {"value": 5000, "unit": "rpm"}
